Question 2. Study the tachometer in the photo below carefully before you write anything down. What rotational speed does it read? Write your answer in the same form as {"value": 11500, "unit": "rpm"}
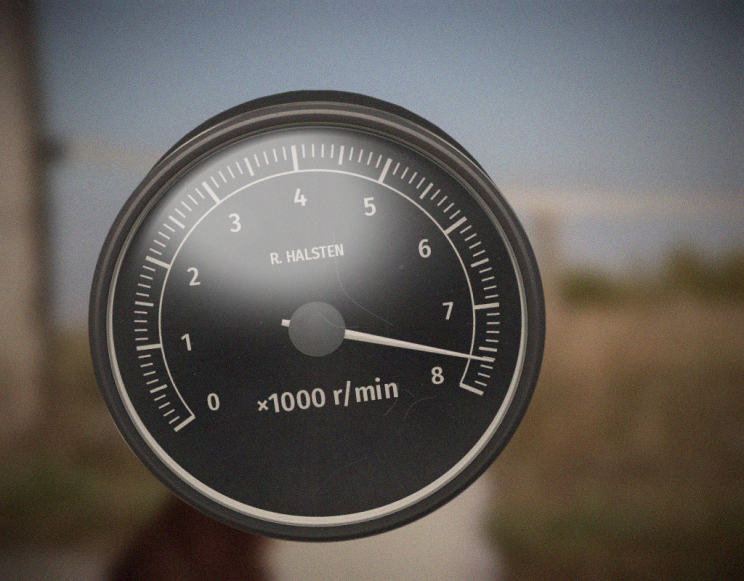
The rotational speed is {"value": 7600, "unit": "rpm"}
